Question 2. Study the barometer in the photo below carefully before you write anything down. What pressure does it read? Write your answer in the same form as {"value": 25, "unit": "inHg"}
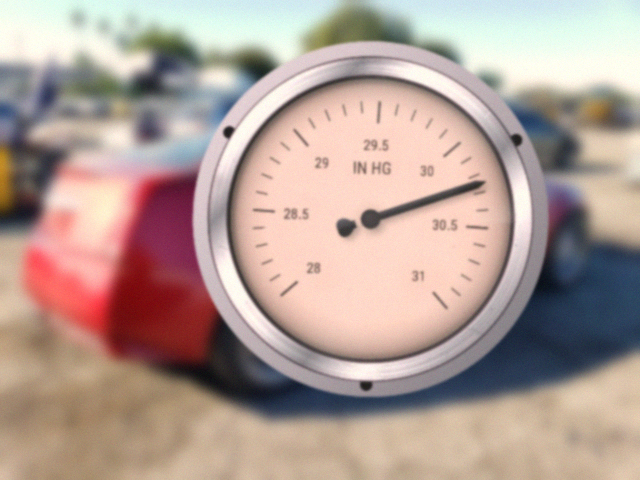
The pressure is {"value": 30.25, "unit": "inHg"}
